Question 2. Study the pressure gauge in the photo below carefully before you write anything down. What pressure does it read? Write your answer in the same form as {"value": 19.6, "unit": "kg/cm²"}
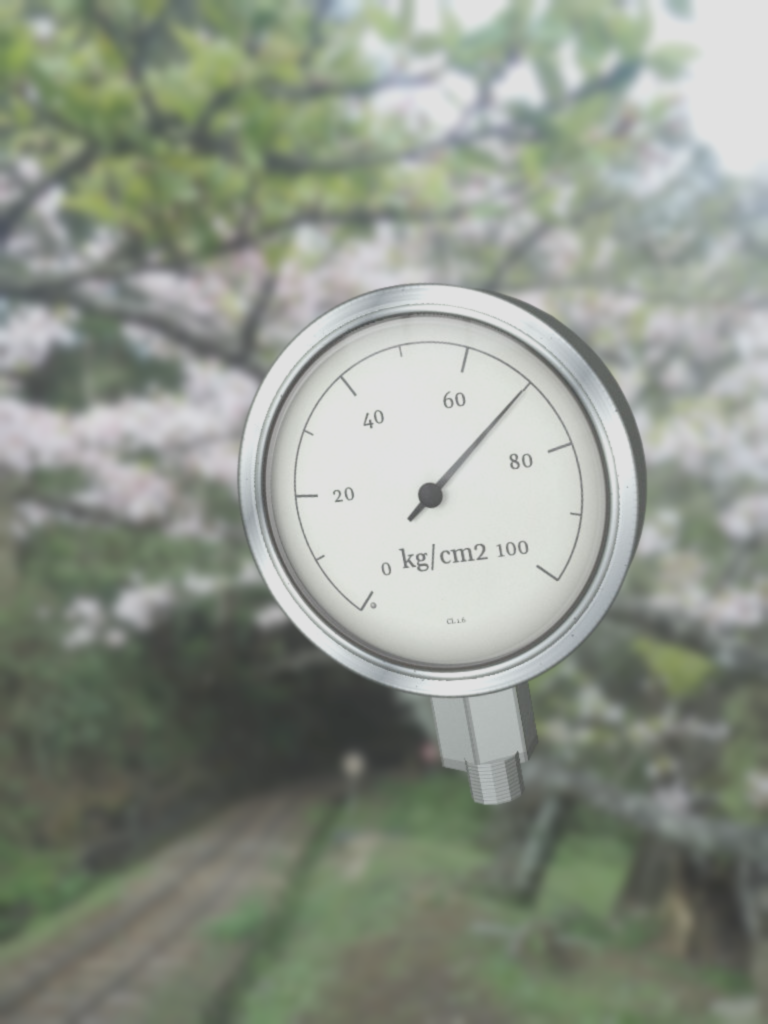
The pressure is {"value": 70, "unit": "kg/cm²"}
